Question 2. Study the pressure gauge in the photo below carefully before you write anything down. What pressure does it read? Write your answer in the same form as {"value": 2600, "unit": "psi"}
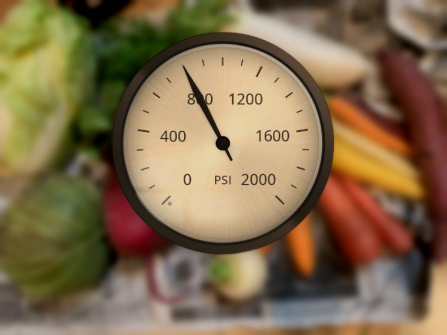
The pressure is {"value": 800, "unit": "psi"}
